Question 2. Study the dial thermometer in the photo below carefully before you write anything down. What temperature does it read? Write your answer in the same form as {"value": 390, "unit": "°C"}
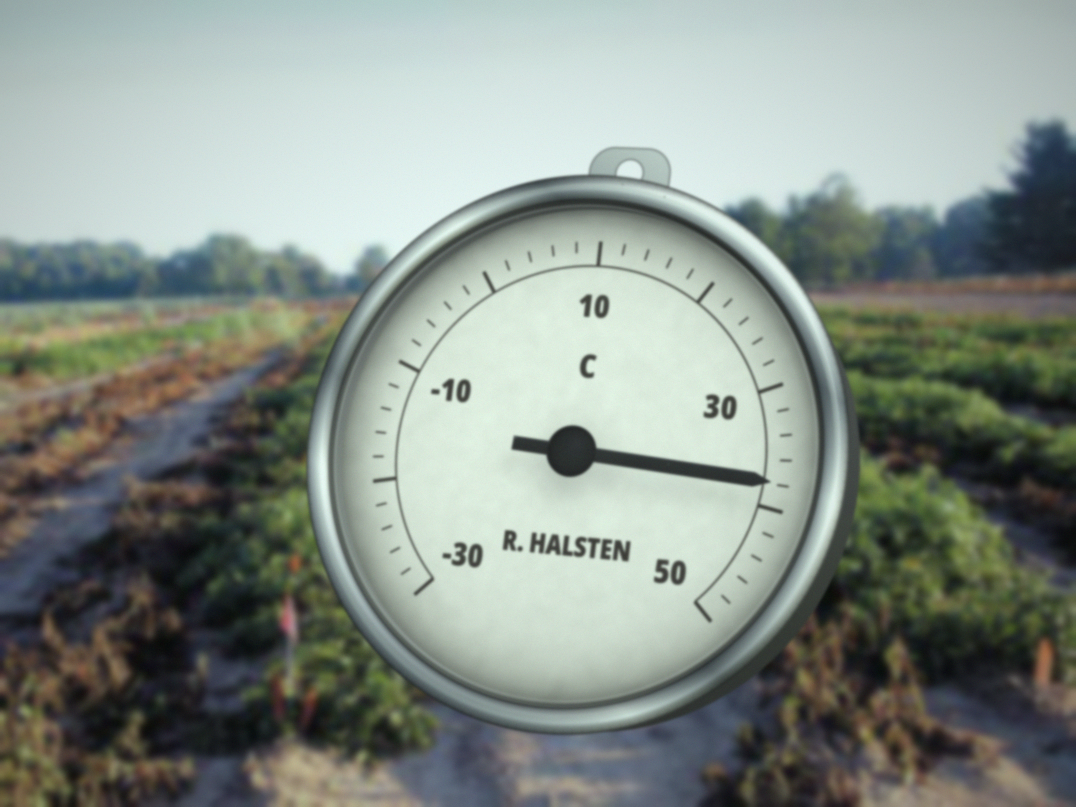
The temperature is {"value": 38, "unit": "°C"}
